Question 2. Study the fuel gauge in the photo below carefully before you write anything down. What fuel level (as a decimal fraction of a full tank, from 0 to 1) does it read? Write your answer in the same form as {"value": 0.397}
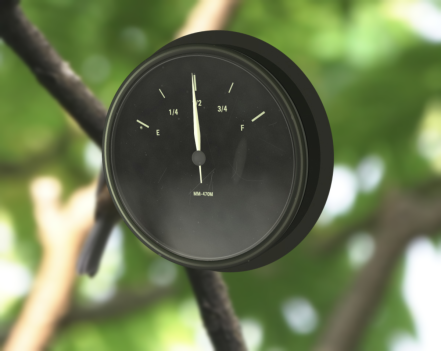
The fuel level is {"value": 0.5}
